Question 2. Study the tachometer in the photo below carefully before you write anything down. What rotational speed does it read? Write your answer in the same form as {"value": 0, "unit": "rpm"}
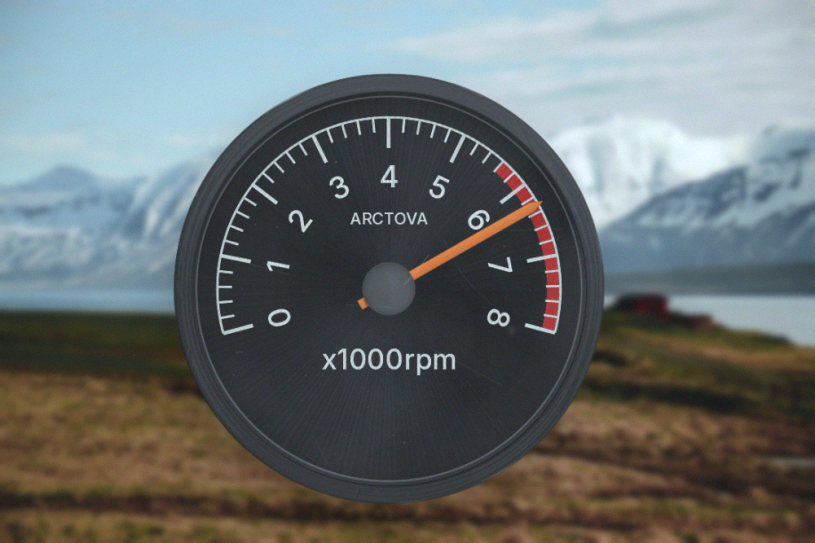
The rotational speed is {"value": 6300, "unit": "rpm"}
